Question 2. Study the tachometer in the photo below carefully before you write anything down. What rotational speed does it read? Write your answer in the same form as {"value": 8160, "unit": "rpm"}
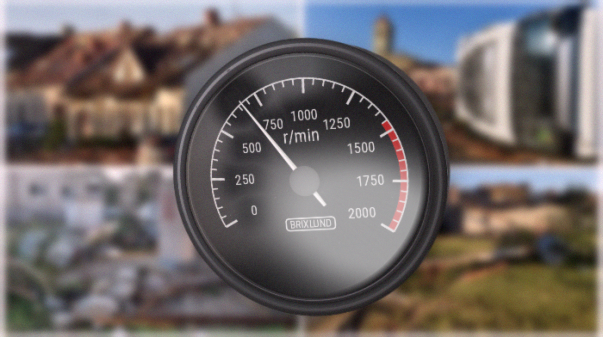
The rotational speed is {"value": 675, "unit": "rpm"}
